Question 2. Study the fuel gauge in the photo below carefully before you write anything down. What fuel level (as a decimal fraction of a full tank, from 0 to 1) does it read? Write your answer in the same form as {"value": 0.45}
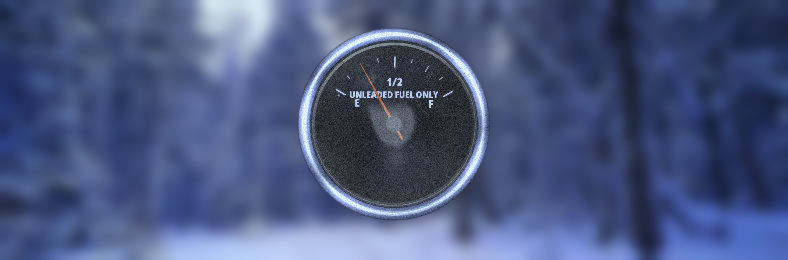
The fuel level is {"value": 0.25}
